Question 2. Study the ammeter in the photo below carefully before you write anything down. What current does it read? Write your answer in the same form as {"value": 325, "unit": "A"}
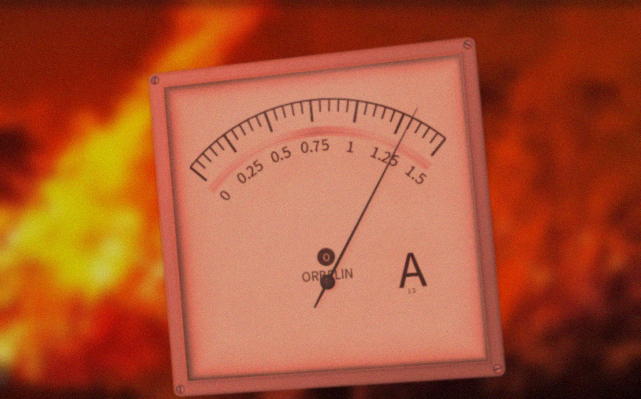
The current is {"value": 1.3, "unit": "A"}
